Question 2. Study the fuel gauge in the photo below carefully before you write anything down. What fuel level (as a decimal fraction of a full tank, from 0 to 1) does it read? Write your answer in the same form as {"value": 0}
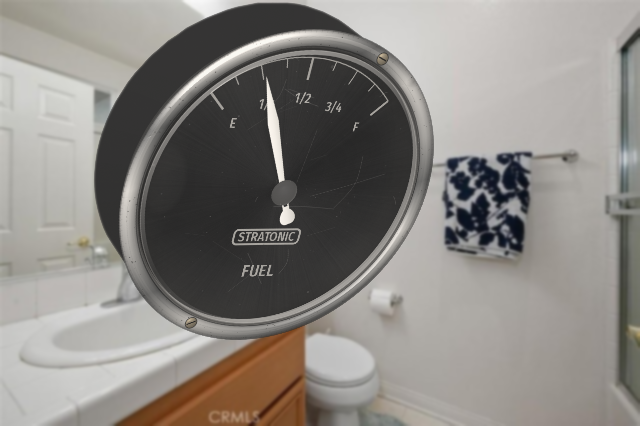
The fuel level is {"value": 0.25}
